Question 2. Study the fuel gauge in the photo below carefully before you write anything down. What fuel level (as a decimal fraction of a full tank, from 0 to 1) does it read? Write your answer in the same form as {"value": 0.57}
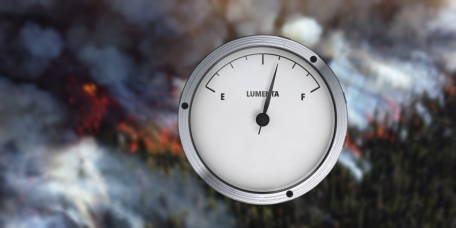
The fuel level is {"value": 0.625}
